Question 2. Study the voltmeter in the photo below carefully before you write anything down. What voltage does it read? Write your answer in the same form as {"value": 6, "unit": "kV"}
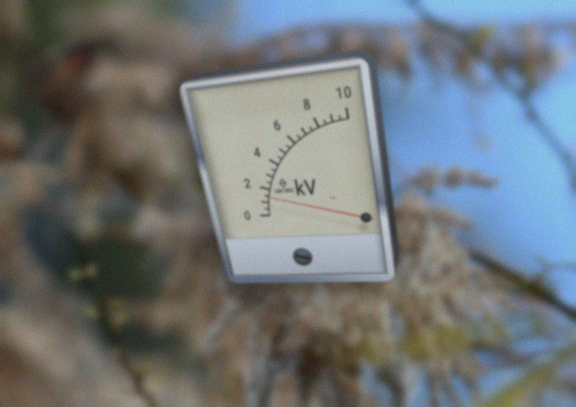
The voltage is {"value": 1.5, "unit": "kV"}
